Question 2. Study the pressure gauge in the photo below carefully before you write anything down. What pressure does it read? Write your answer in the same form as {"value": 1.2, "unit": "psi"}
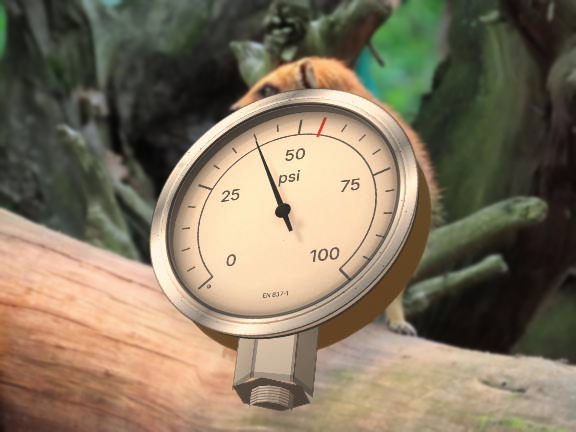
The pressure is {"value": 40, "unit": "psi"}
